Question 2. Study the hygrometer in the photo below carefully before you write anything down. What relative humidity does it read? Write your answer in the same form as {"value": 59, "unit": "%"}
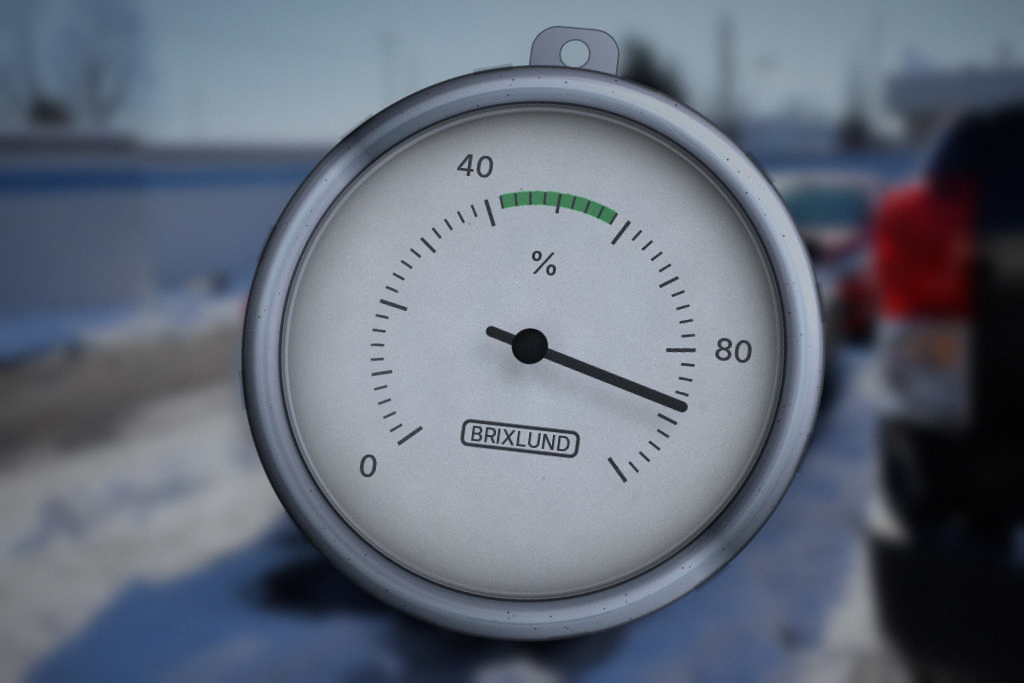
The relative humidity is {"value": 88, "unit": "%"}
